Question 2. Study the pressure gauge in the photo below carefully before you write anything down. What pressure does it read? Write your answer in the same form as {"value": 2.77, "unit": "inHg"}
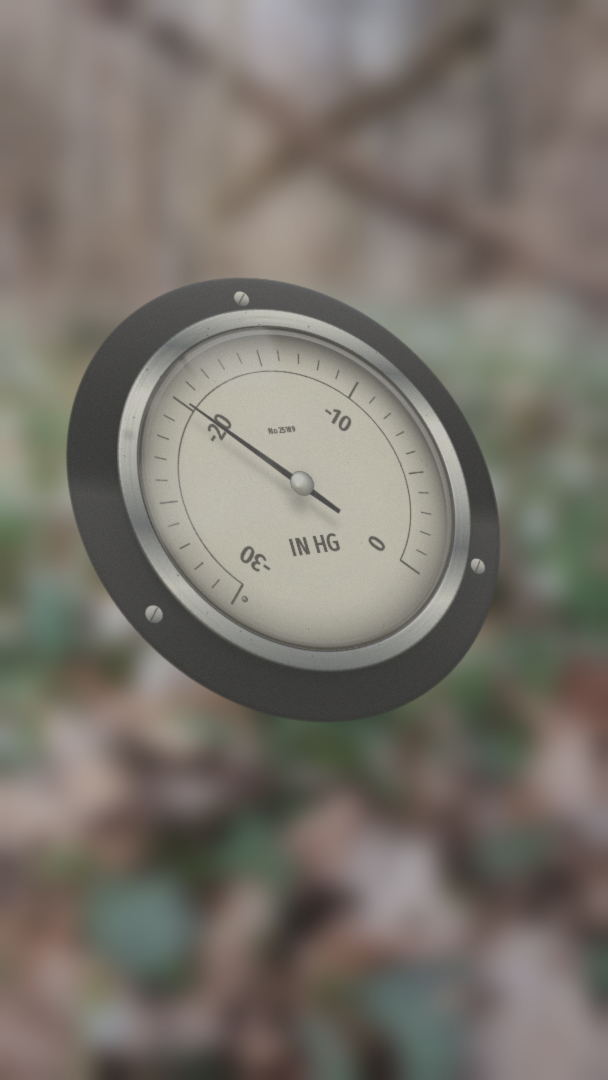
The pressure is {"value": -20, "unit": "inHg"}
